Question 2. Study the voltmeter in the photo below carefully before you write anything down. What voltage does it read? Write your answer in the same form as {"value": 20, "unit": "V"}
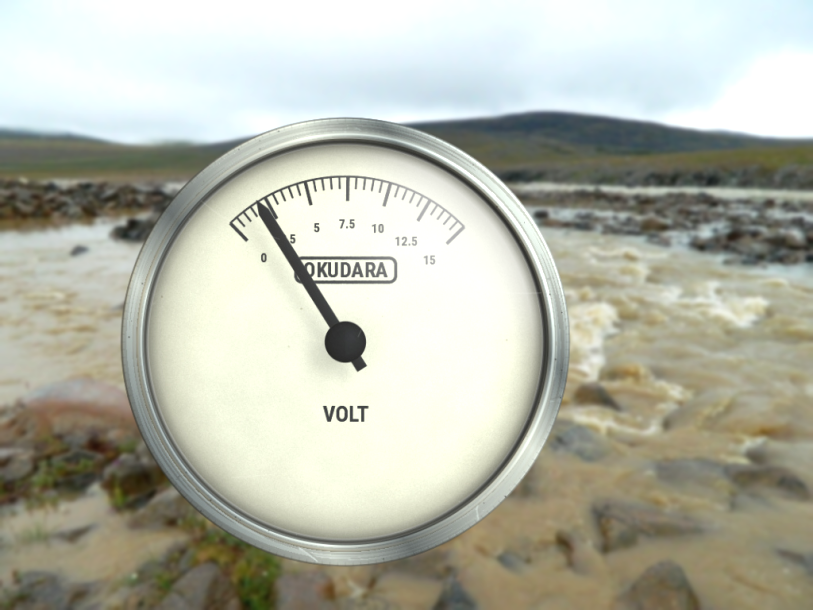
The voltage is {"value": 2, "unit": "V"}
